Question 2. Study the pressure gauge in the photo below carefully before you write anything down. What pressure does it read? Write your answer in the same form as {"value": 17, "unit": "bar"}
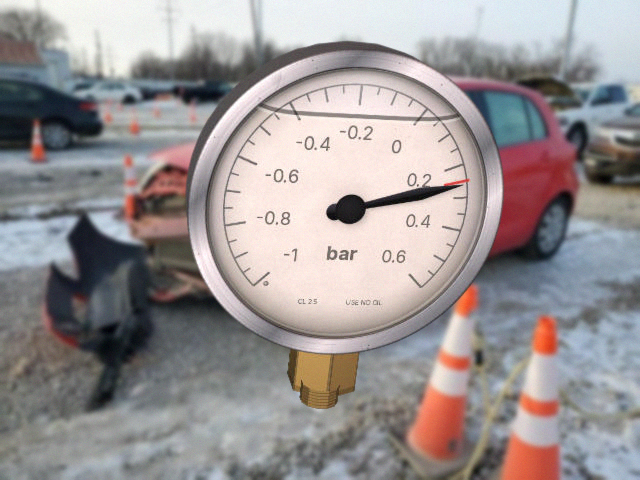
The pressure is {"value": 0.25, "unit": "bar"}
